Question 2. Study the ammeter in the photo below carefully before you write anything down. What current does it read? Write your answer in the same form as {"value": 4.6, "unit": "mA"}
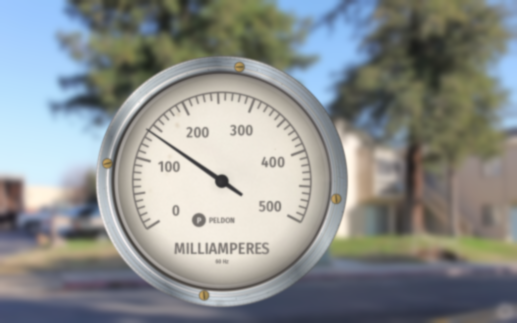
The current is {"value": 140, "unit": "mA"}
